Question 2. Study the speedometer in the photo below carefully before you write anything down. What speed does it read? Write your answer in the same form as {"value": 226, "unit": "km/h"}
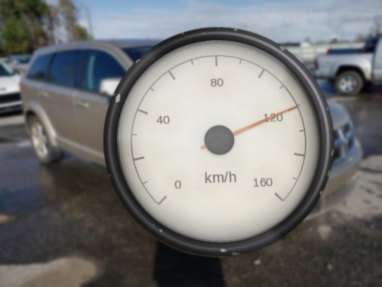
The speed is {"value": 120, "unit": "km/h"}
